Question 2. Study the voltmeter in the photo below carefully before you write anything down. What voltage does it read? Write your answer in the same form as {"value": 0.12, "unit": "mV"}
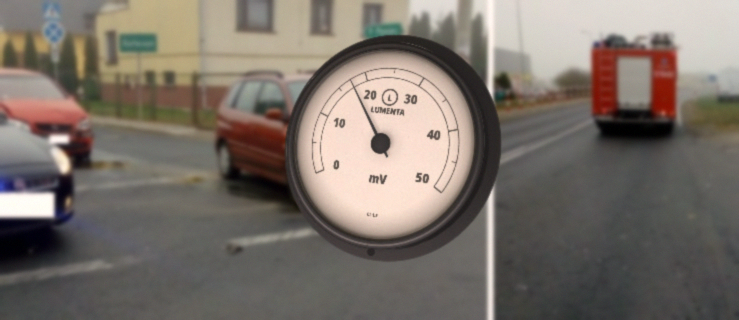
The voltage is {"value": 17.5, "unit": "mV"}
